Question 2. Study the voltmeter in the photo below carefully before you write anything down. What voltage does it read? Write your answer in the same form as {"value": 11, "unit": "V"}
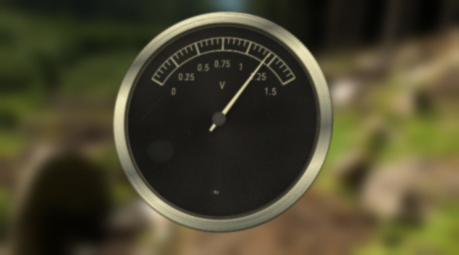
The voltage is {"value": 1.2, "unit": "V"}
